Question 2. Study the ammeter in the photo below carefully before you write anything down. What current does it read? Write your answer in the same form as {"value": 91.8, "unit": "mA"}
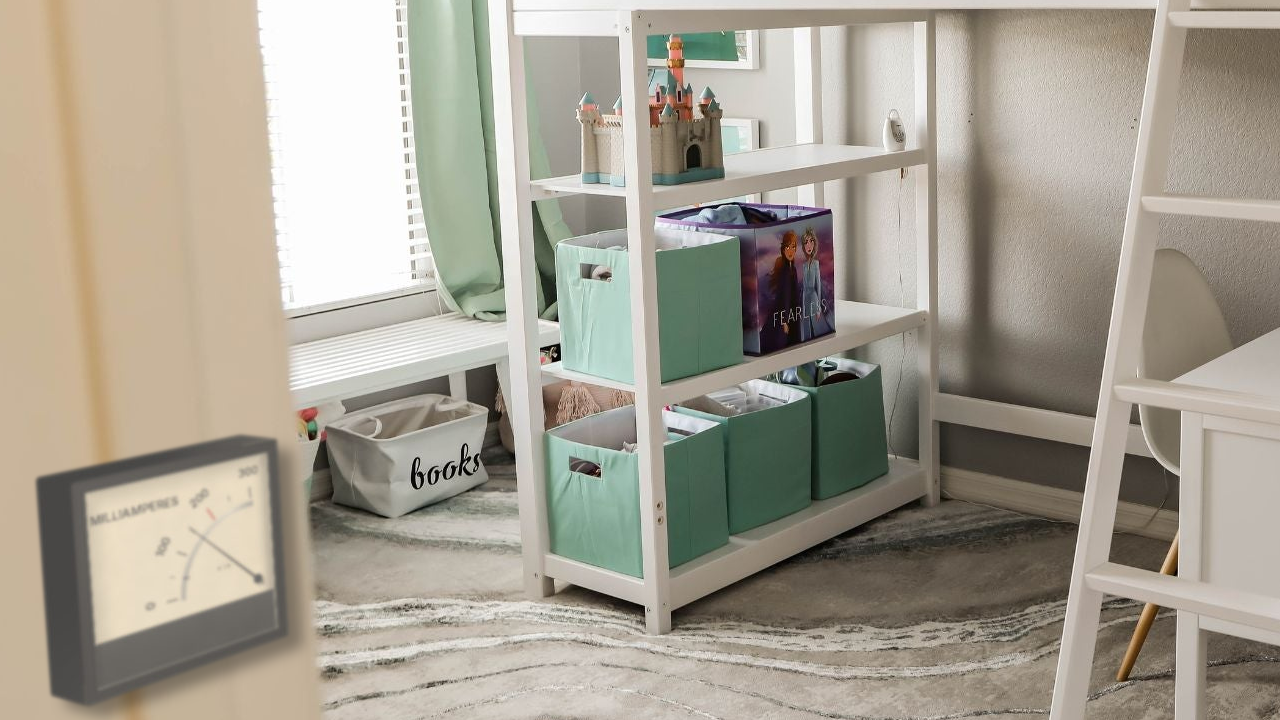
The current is {"value": 150, "unit": "mA"}
